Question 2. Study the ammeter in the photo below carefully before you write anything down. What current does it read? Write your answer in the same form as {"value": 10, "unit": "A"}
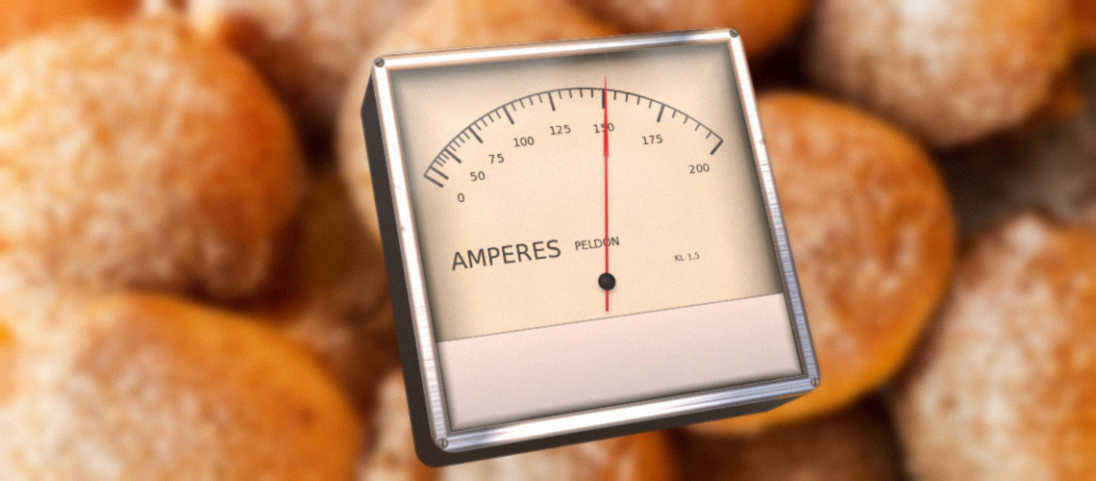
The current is {"value": 150, "unit": "A"}
